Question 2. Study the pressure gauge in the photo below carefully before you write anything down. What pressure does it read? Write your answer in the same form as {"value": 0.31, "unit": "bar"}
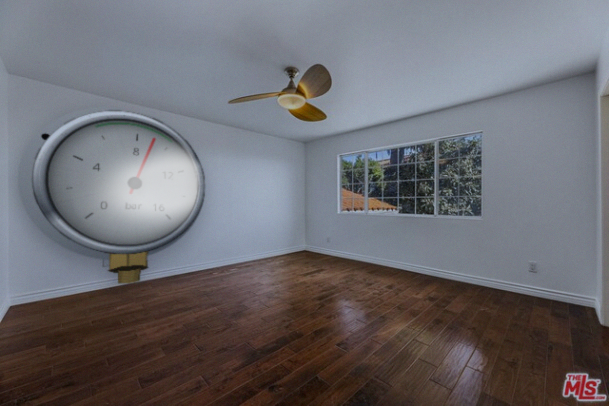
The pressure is {"value": 9, "unit": "bar"}
